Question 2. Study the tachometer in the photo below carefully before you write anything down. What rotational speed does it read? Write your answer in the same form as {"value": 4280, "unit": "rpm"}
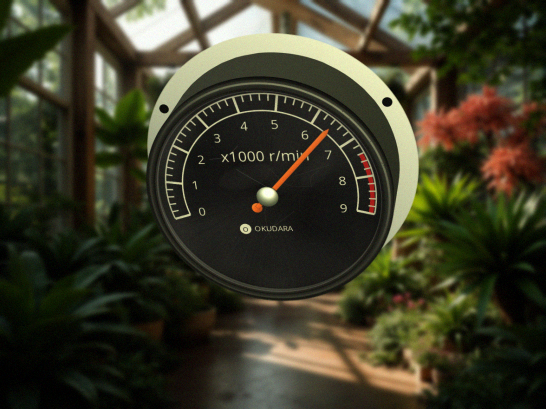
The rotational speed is {"value": 6400, "unit": "rpm"}
